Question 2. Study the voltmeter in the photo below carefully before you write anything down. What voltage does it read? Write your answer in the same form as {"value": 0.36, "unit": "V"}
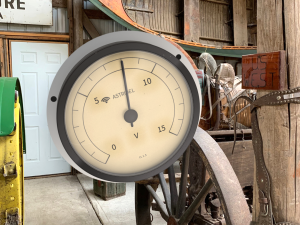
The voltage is {"value": 8, "unit": "V"}
